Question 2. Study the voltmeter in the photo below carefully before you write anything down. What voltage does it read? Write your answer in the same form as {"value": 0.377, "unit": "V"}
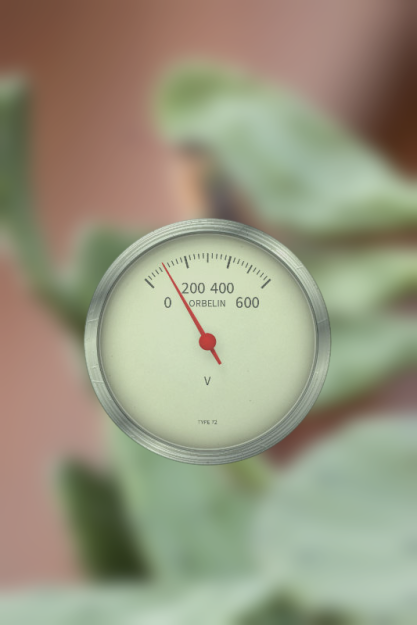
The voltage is {"value": 100, "unit": "V"}
